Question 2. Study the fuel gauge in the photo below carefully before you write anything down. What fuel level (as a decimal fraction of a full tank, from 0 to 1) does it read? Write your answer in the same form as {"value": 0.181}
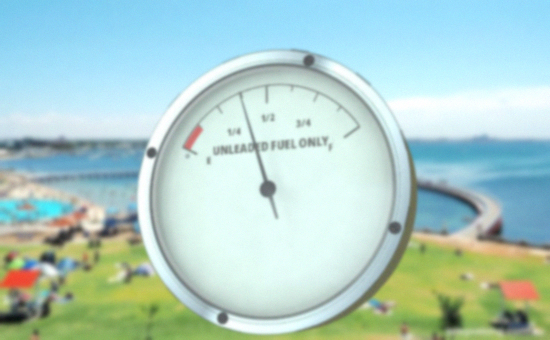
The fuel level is {"value": 0.375}
